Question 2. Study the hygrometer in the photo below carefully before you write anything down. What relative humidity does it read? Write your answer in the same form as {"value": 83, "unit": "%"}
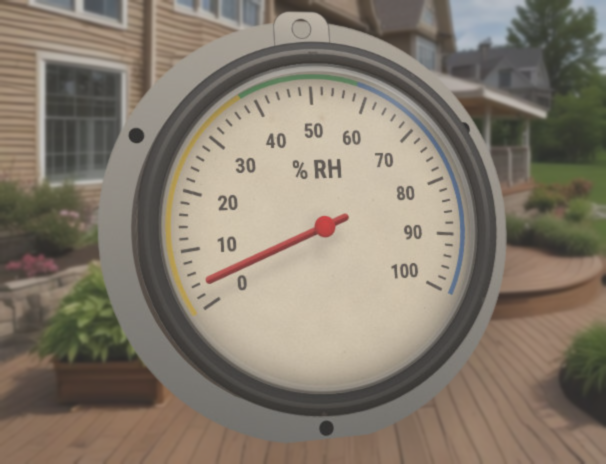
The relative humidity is {"value": 4, "unit": "%"}
